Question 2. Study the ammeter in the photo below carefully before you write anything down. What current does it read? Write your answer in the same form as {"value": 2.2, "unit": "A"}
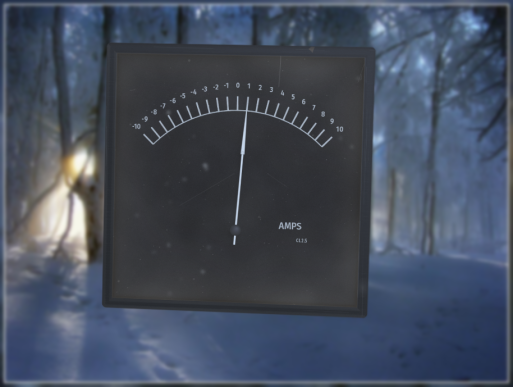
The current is {"value": 1, "unit": "A"}
